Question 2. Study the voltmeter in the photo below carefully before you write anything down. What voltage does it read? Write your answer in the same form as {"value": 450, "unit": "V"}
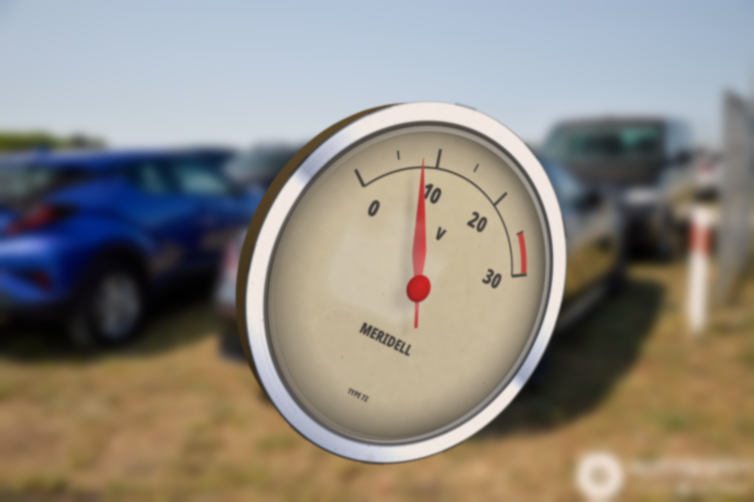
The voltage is {"value": 7.5, "unit": "V"}
